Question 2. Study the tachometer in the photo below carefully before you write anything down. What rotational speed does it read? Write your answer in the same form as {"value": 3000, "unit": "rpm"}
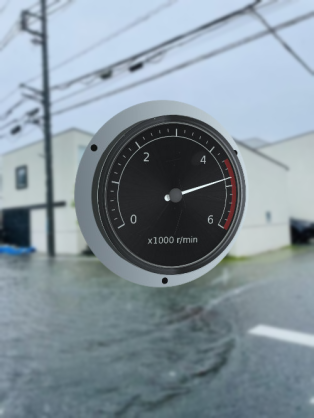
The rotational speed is {"value": 4800, "unit": "rpm"}
